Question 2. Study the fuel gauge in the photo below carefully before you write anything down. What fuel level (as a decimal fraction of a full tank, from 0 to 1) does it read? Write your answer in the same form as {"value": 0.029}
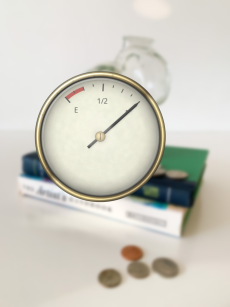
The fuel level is {"value": 1}
